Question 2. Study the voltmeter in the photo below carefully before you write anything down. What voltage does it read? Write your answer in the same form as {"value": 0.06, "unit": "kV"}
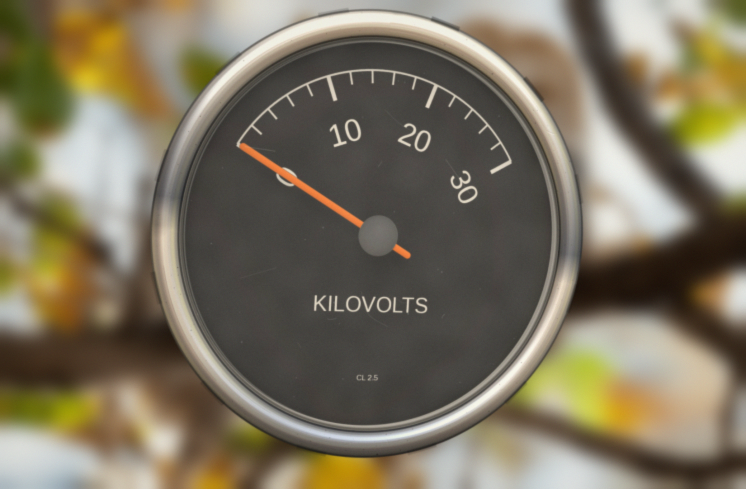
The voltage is {"value": 0, "unit": "kV"}
